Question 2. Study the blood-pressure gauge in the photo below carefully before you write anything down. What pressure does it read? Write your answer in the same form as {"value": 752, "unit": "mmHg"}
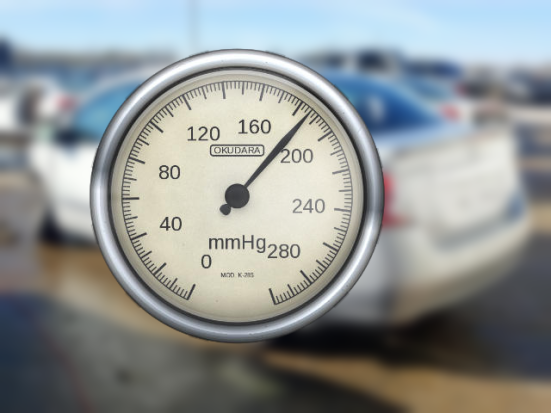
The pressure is {"value": 186, "unit": "mmHg"}
